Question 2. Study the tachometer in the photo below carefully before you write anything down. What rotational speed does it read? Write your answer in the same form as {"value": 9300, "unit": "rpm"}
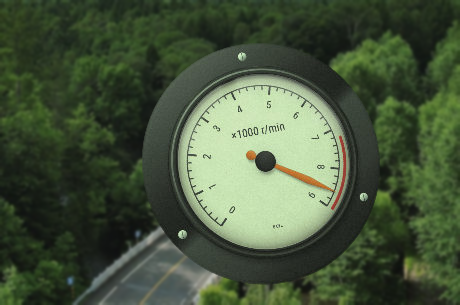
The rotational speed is {"value": 8600, "unit": "rpm"}
